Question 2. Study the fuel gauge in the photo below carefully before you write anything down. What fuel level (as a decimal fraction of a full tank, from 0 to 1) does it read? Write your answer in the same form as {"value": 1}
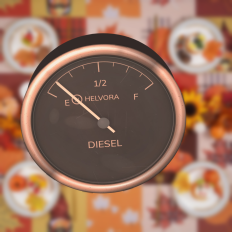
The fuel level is {"value": 0.125}
